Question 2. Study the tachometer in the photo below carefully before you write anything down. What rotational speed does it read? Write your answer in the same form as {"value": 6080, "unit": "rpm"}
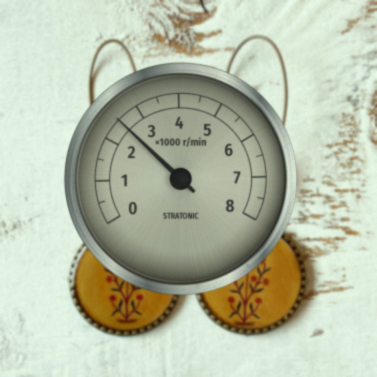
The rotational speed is {"value": 2500, "unit": "rpm"}
